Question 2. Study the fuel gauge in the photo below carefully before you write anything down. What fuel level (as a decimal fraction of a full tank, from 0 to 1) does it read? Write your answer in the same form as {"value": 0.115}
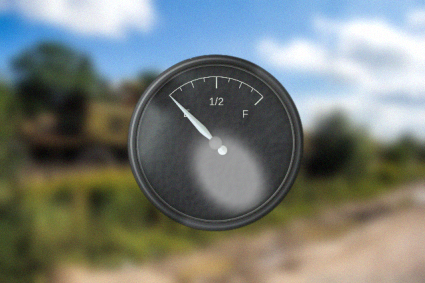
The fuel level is {"value": 0}
